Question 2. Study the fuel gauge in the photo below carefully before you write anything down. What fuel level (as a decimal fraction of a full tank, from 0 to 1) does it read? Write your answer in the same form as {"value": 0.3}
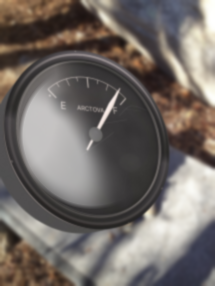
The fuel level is {"value": 0.875}
